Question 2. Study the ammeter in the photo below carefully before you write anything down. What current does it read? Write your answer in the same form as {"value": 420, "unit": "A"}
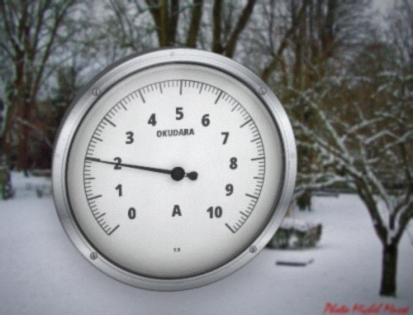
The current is {"value": 2, "unit": "A"}
